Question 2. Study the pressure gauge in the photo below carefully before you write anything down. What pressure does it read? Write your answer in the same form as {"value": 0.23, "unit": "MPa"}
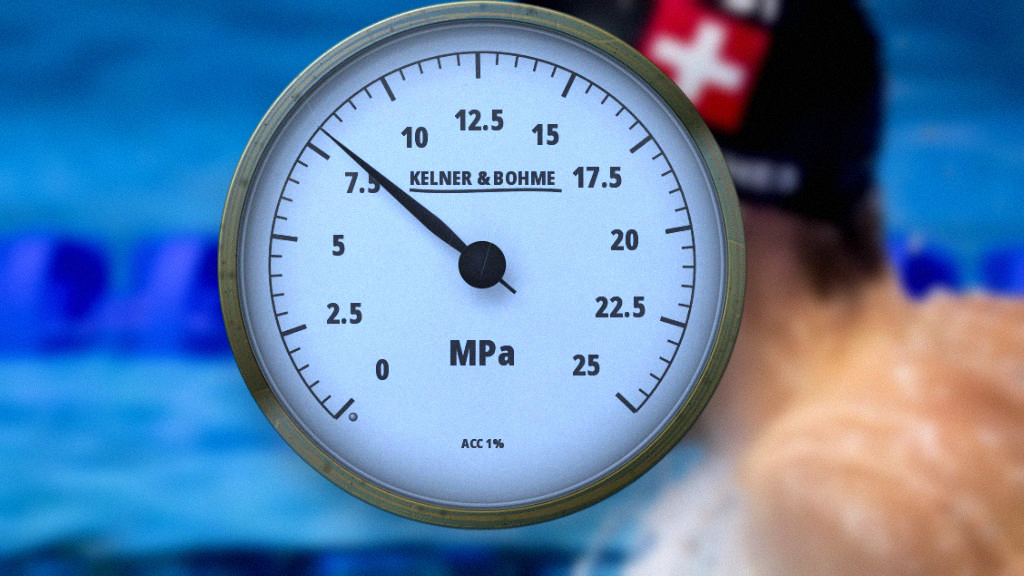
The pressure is {"value": 8, "unit": "MPa"}
